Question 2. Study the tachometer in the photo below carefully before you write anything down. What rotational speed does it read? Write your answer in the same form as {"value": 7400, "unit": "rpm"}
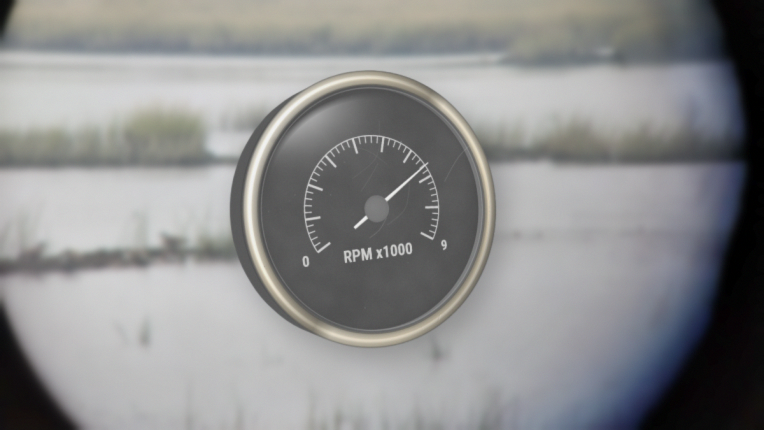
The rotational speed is {"value": 6600, "unit": "rpm"}
